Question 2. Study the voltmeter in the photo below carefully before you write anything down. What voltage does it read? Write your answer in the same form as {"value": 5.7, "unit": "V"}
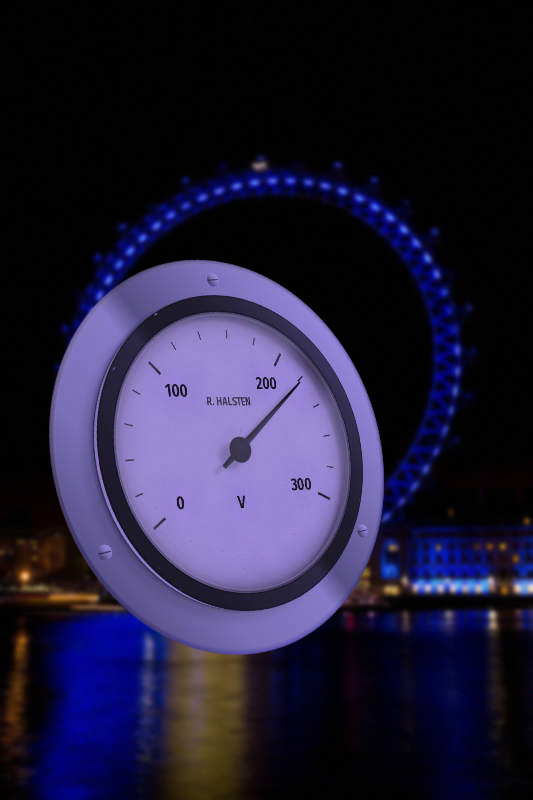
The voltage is {"value": 220, "unit": "V"}
